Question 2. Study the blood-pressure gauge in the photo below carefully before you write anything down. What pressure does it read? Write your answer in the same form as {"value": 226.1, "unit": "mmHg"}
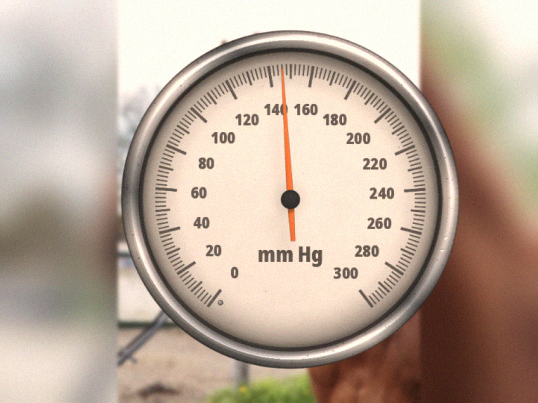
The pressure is {"value": 146, "unit": "mmHg"}
